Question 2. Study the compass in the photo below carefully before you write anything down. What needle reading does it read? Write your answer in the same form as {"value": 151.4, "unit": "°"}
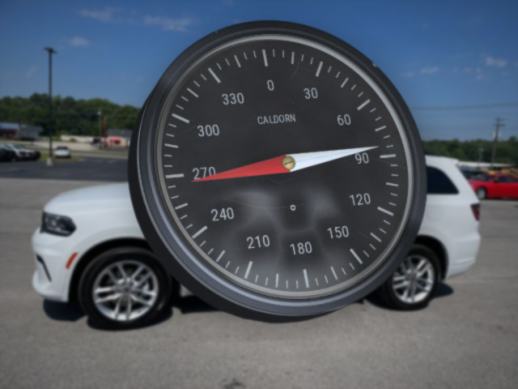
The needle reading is {"value": 265, "unit": "°"}
